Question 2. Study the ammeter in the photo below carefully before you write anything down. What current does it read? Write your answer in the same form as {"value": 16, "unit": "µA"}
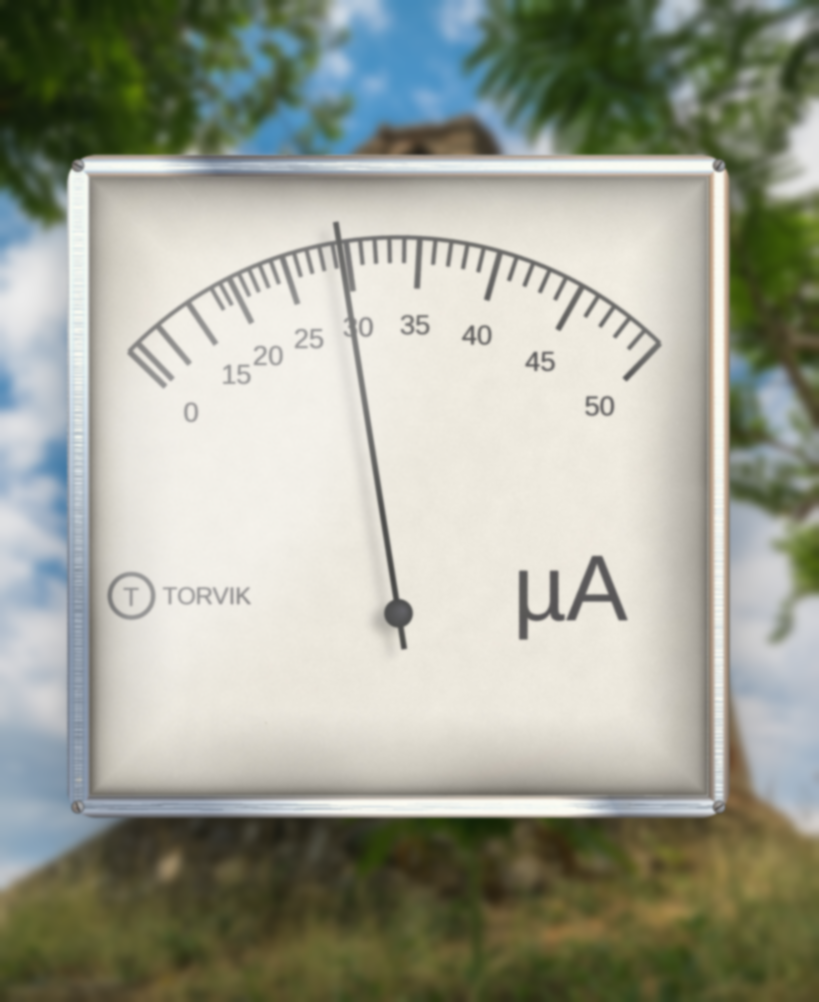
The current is {"value": 29.5, "unit": "µA"}
